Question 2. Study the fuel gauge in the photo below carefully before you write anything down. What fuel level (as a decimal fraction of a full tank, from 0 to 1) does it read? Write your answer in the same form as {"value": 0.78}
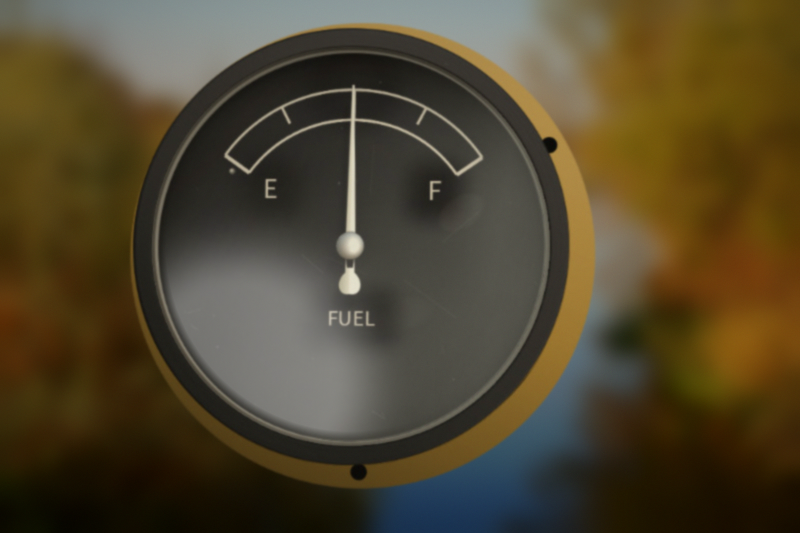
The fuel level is {"value": 0.5}
